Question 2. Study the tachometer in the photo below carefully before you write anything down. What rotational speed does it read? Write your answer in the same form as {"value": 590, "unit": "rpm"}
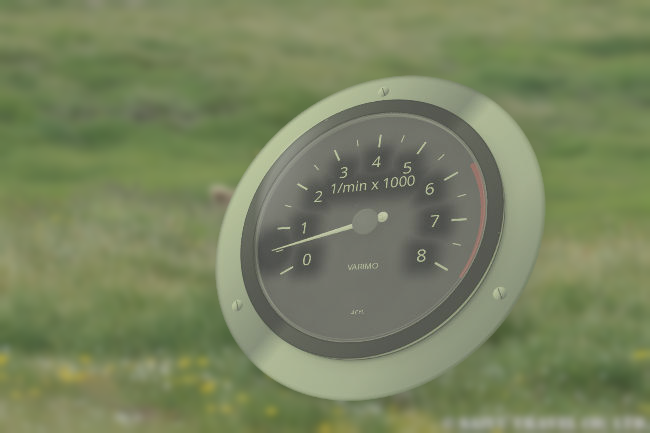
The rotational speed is {"value": 500, "unit": "rpm"}
